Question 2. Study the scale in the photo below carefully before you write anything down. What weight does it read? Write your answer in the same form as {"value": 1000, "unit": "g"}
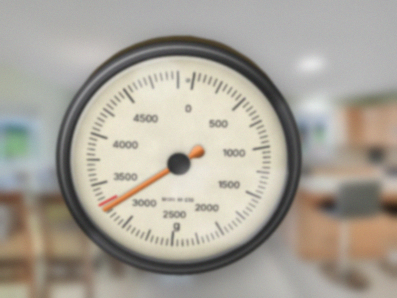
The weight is {"value": 3250, "unit": "g"}
